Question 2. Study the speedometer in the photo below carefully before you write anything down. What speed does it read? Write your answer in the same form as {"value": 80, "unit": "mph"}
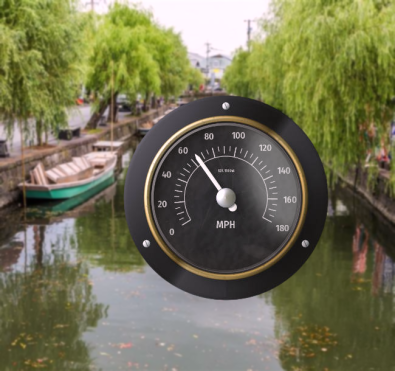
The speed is {"value": 65, "unit": "mph"}
